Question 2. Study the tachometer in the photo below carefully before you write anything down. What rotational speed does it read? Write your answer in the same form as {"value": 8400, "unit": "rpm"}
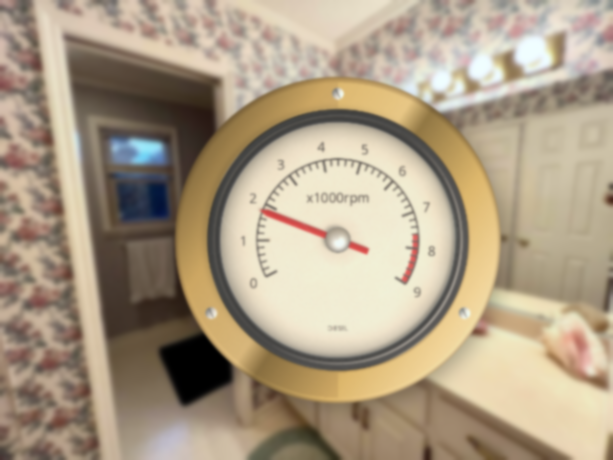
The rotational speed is {"value": 1800, "unit": "rpm"}
